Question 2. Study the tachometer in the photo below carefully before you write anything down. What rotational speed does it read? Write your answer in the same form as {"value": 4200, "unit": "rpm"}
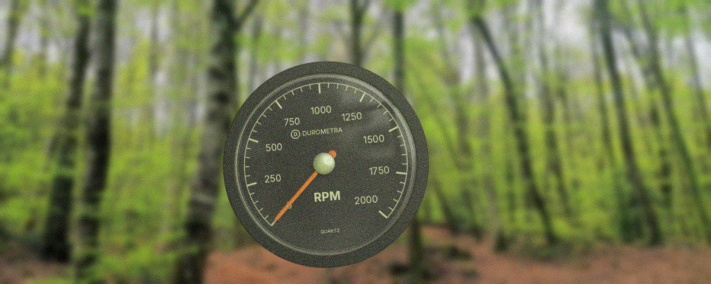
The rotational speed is {"value": 0, "unit": "rpm"}
